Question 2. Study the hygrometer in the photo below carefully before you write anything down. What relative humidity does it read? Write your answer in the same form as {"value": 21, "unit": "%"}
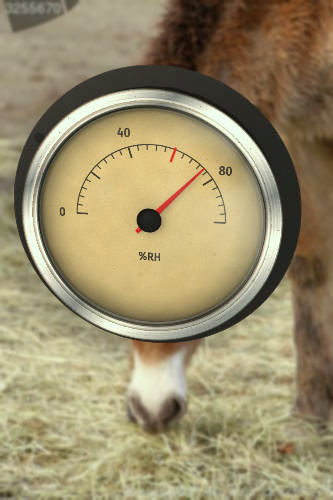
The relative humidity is {"value": 74, "unit": "%"}
